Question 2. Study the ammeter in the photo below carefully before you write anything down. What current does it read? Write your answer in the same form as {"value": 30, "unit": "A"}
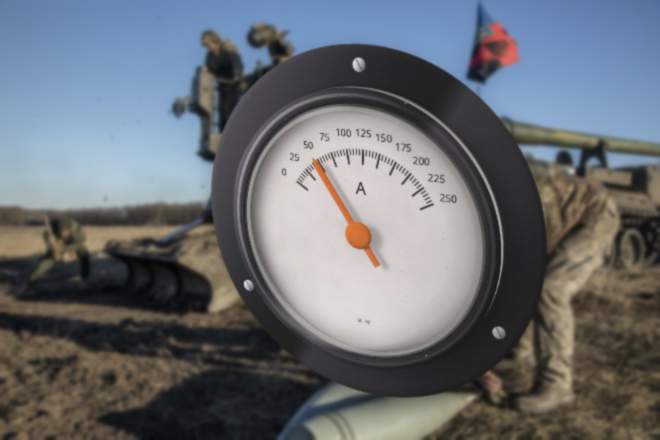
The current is {"value": 50, "unit": "A"}
